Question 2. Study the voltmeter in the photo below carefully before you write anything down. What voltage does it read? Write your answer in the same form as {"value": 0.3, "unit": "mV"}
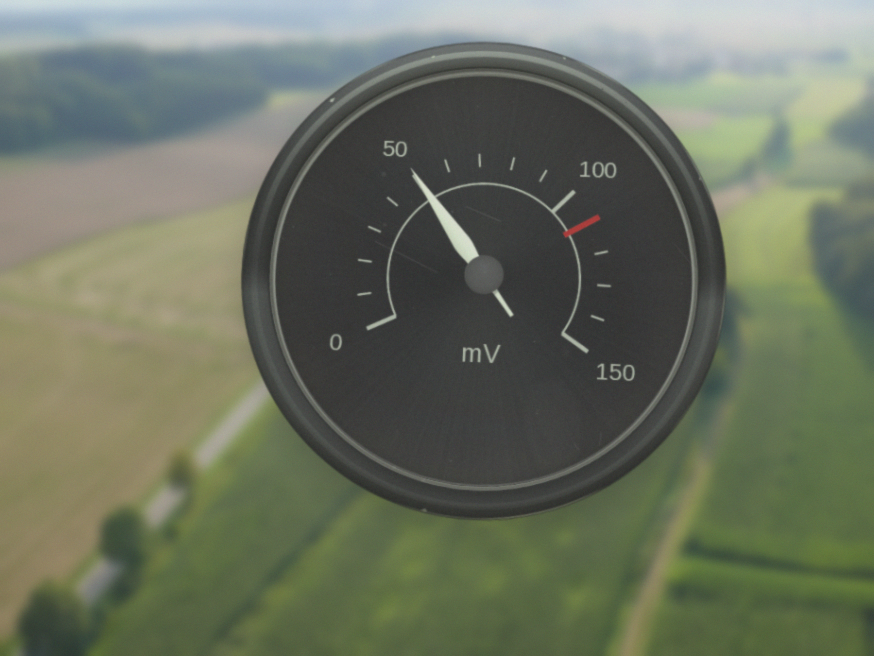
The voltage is {"value": 50, "unit": "mV"}
